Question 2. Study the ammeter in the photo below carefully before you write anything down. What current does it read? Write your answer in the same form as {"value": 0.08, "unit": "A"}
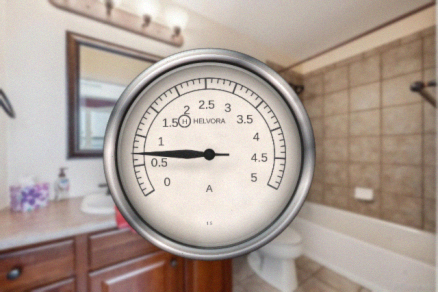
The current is {"value": 0.7, "unit": "A"}
